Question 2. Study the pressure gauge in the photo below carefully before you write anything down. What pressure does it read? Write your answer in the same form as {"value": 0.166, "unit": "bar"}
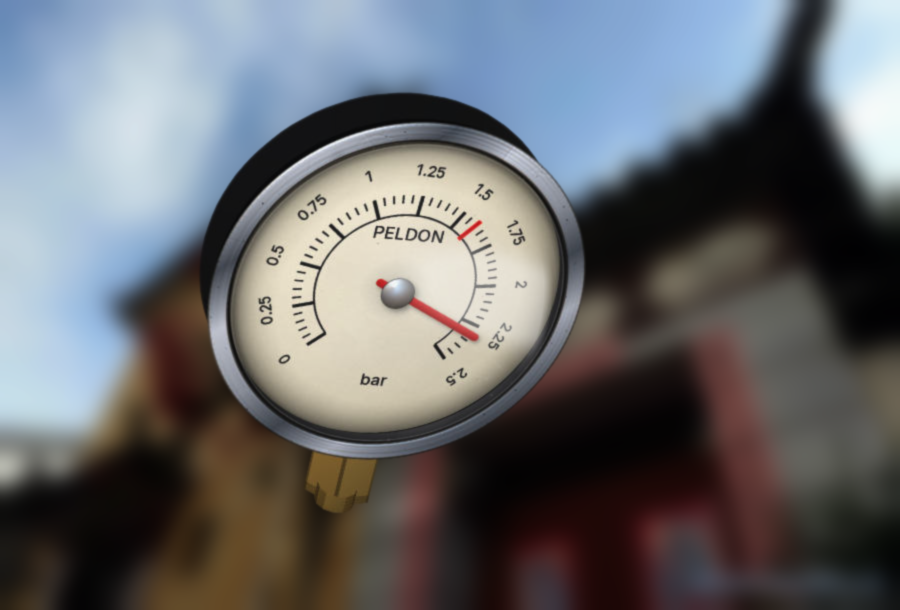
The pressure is {"value": 2.3, "unit": "bar"}
